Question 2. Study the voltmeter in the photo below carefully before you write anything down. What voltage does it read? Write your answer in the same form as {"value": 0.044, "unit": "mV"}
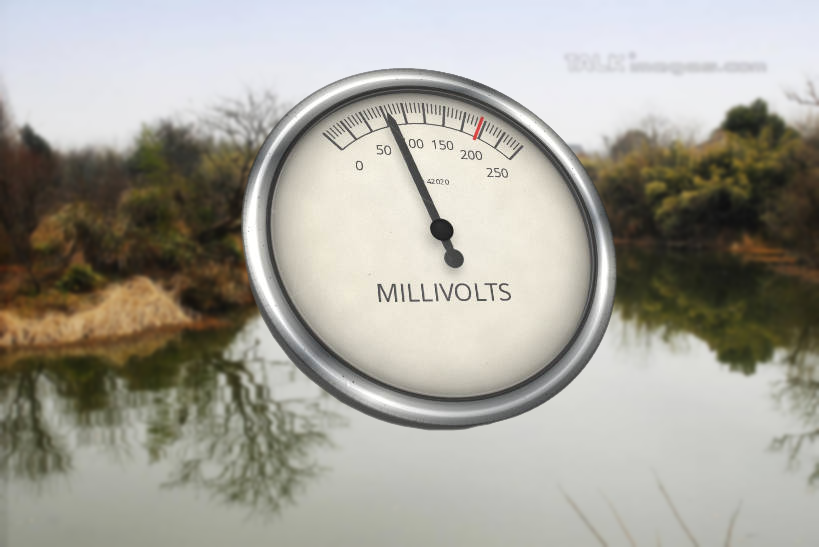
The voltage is {"value": 75, "unit": "mV"}
